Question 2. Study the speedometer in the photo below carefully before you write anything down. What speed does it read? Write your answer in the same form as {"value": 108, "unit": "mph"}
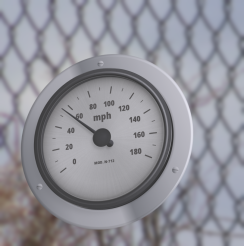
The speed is {"value": 55, "unit": "mph"}
